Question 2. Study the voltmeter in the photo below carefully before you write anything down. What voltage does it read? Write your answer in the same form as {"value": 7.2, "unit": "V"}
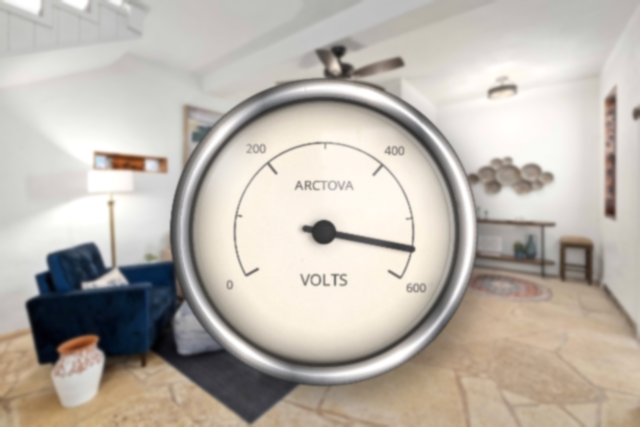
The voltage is {"value": 550, "unit": "V"}
